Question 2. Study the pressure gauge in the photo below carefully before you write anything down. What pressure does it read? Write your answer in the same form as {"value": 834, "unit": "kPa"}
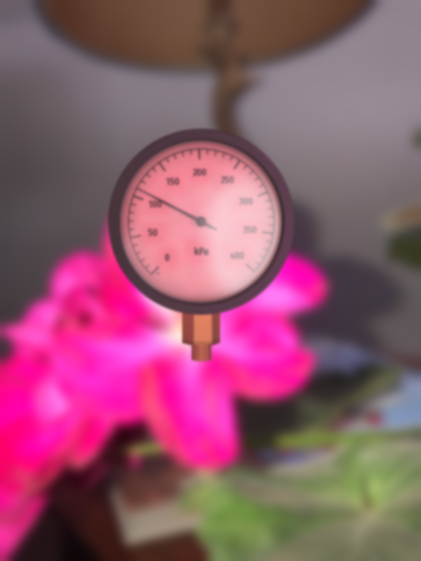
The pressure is {"value": 110, "unit": "kPa"}
